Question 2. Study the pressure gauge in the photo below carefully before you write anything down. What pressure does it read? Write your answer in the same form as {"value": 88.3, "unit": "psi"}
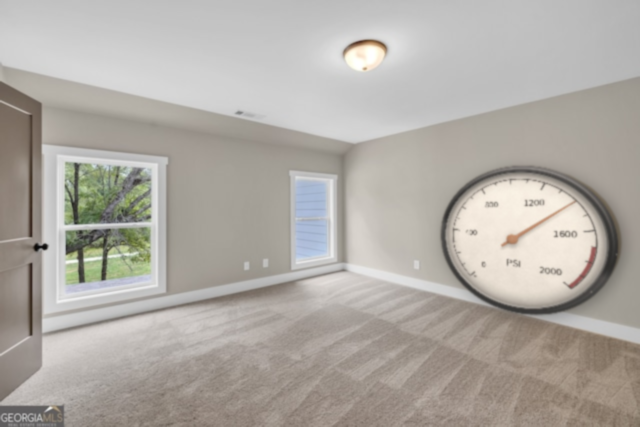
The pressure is {"value": 1400, "unit": "psi"}
